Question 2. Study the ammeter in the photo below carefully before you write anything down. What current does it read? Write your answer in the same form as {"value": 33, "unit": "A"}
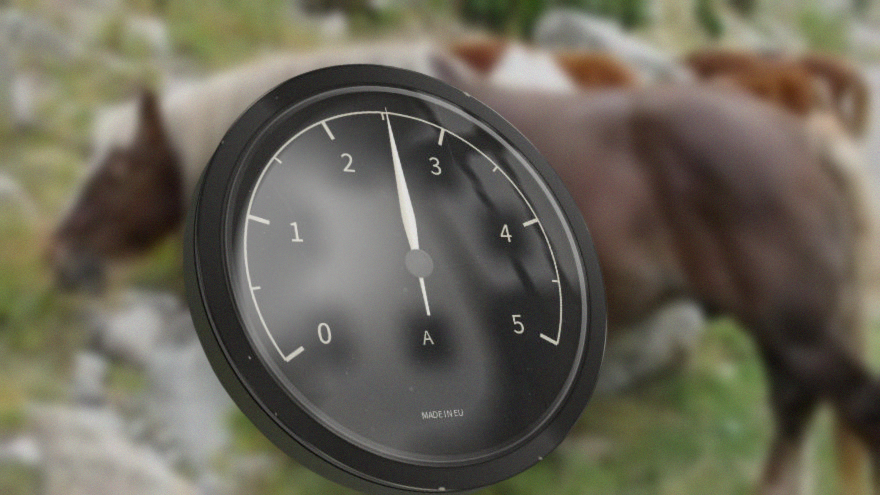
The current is {"value": 2.5, "unit": "A"}
